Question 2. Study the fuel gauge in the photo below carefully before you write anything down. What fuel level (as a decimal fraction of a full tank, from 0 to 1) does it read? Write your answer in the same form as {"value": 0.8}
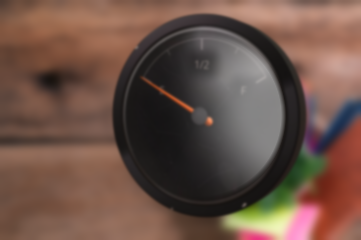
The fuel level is {"value": 0}
